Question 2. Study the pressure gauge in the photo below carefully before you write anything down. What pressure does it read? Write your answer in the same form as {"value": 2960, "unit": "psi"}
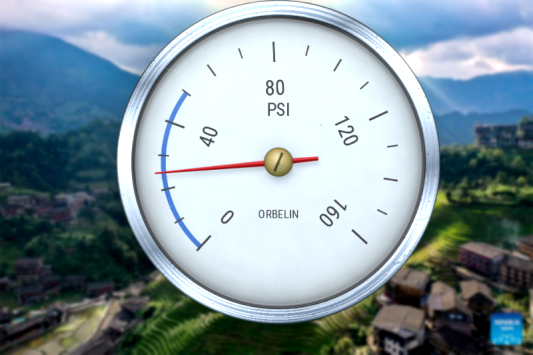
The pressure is {"value": 25, "unit": "psi"}
